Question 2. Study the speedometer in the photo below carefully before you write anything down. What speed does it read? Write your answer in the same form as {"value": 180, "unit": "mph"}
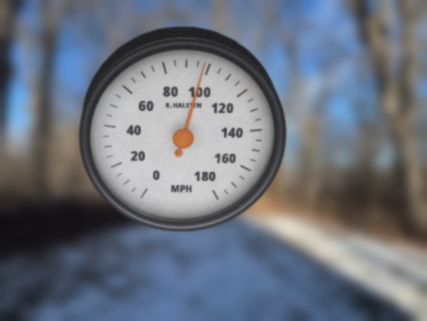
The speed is {"value": 97.5, "unit": "mph"}
